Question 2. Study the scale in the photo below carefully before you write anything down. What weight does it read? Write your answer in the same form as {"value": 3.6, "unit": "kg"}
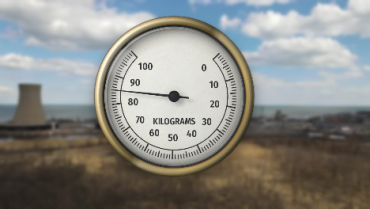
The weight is {"value": 85, "unit": "kg"}
